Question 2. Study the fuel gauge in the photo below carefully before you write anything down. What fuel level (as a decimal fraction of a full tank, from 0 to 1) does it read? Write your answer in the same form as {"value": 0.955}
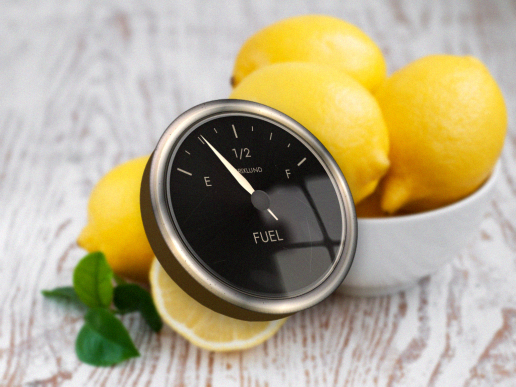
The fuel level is {"value": 0.25}
